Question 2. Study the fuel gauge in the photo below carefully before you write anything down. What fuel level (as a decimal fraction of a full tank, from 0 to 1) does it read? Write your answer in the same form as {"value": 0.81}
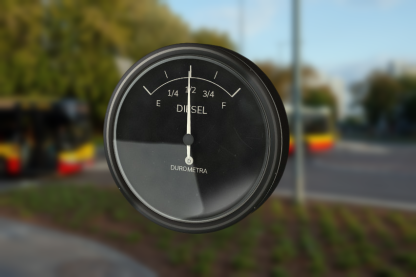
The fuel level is {"value": 0.5}
